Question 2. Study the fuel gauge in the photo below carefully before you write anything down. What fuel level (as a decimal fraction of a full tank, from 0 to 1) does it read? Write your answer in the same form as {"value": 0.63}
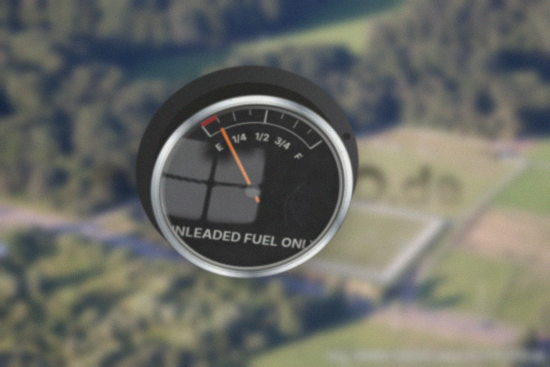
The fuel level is {"value": 0.125}
